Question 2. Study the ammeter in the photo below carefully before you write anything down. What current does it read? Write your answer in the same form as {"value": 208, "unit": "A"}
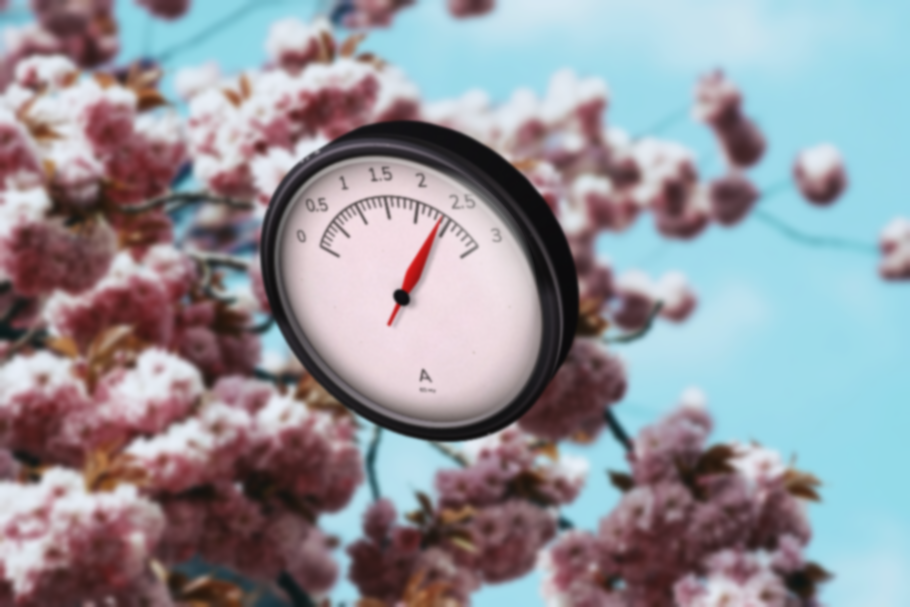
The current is {"value": 2.4, "unit": "A"}
